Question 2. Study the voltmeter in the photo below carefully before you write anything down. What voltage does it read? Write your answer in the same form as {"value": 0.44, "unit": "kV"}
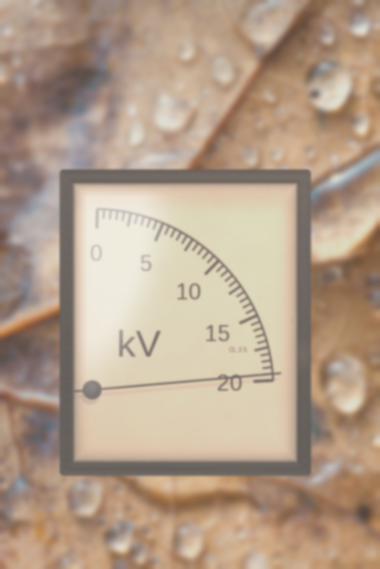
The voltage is {"value": 19.5, "unit": "kV"}
